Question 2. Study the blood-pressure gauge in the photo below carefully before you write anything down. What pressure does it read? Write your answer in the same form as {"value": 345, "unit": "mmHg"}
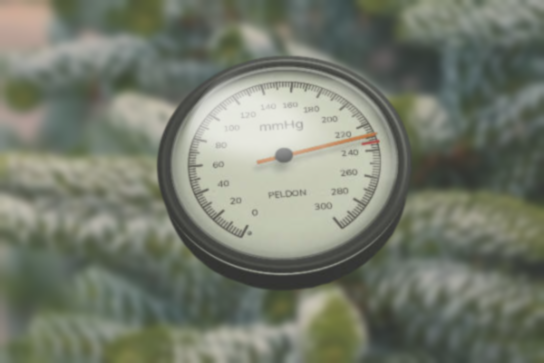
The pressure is {"value": 230, "unit": "mmHg"}
